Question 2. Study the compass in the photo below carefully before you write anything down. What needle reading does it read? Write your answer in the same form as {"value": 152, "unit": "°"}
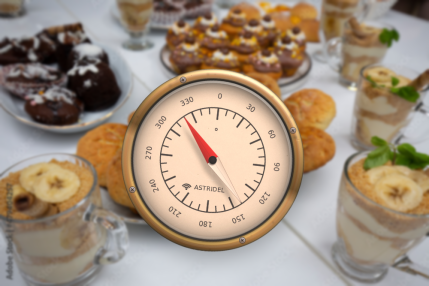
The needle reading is {"value": 320, "unit": "°"}
